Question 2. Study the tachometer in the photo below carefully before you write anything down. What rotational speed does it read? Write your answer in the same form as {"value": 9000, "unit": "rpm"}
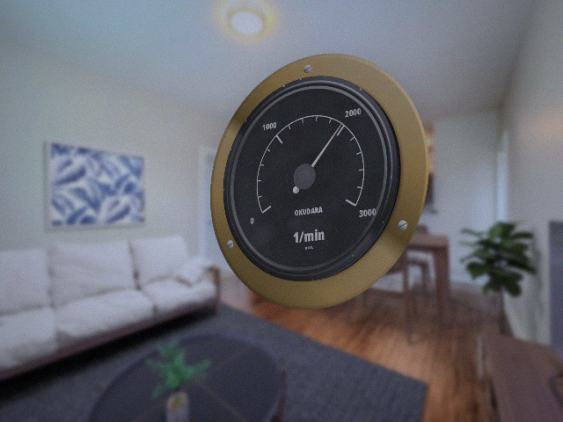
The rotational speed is {"value": 2000, "unit": "rpm"}
